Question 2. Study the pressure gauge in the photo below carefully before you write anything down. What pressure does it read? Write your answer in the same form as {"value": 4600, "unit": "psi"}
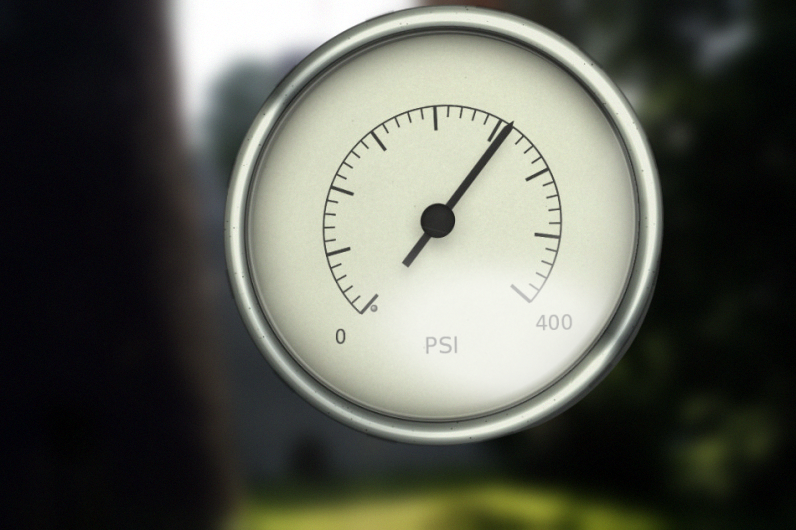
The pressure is {"value": 260, "unit": "psi"}
